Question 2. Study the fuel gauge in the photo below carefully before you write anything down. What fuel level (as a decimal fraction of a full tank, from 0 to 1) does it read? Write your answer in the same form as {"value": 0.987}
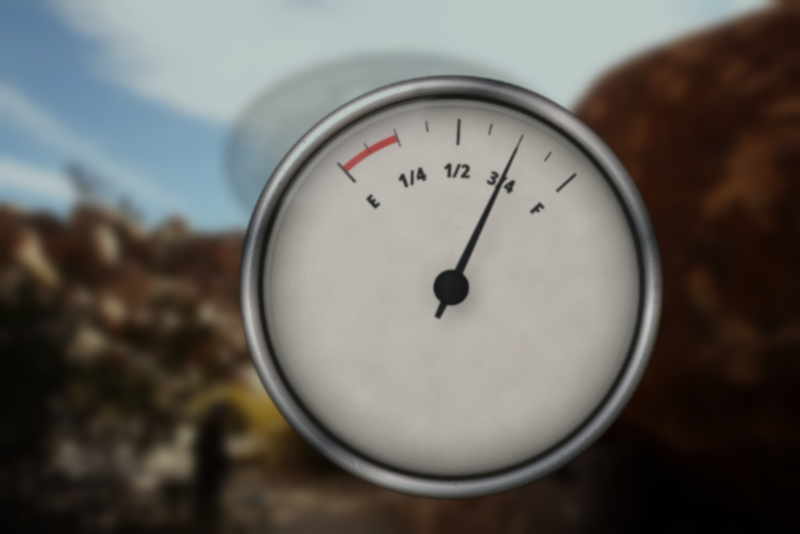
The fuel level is {"value": 0.75}
